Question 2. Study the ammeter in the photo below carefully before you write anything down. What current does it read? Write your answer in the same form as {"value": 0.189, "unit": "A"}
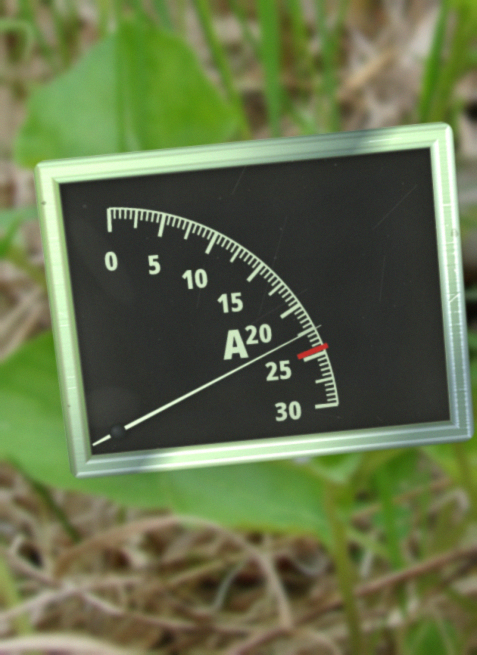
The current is {"value": 22.5, "unit": "A"}
